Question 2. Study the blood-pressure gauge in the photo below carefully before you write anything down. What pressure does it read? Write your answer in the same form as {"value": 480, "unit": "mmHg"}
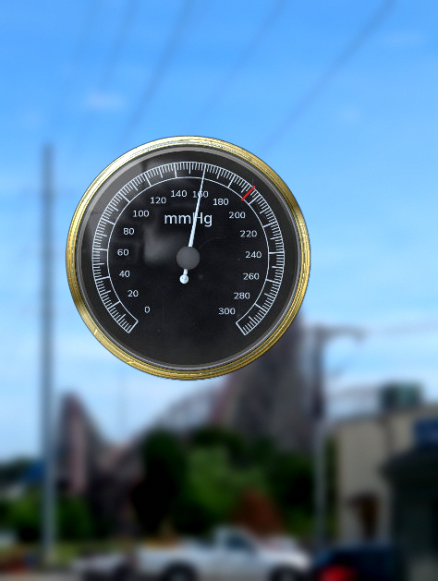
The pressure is {"value": 160, "unit": "mmHg"}
